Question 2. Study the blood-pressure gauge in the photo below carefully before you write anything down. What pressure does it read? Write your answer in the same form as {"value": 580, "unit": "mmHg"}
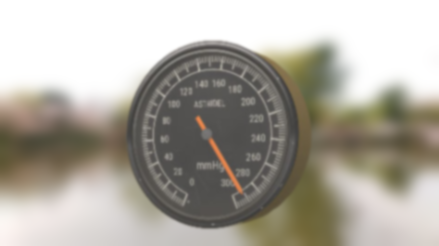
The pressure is {"value": 290, "unit": "mmHg"}
